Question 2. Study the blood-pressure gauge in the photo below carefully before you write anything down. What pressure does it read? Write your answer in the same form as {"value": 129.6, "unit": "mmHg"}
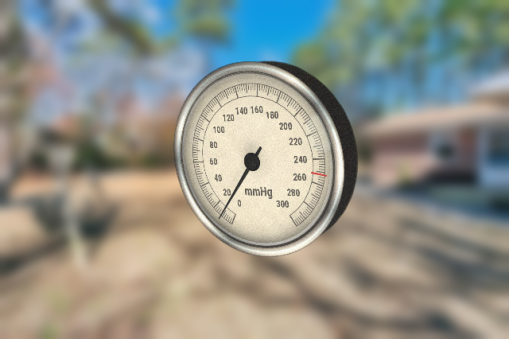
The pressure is {"value": 10, "unit": "mmHg"}
